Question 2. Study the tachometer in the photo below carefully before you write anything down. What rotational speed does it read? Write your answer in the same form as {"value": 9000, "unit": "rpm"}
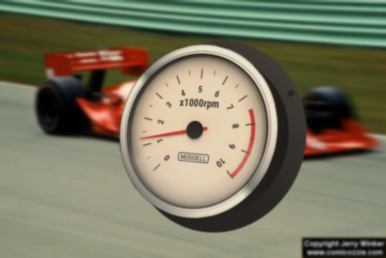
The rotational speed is {"value": 1250, "unit": "rpm"}
